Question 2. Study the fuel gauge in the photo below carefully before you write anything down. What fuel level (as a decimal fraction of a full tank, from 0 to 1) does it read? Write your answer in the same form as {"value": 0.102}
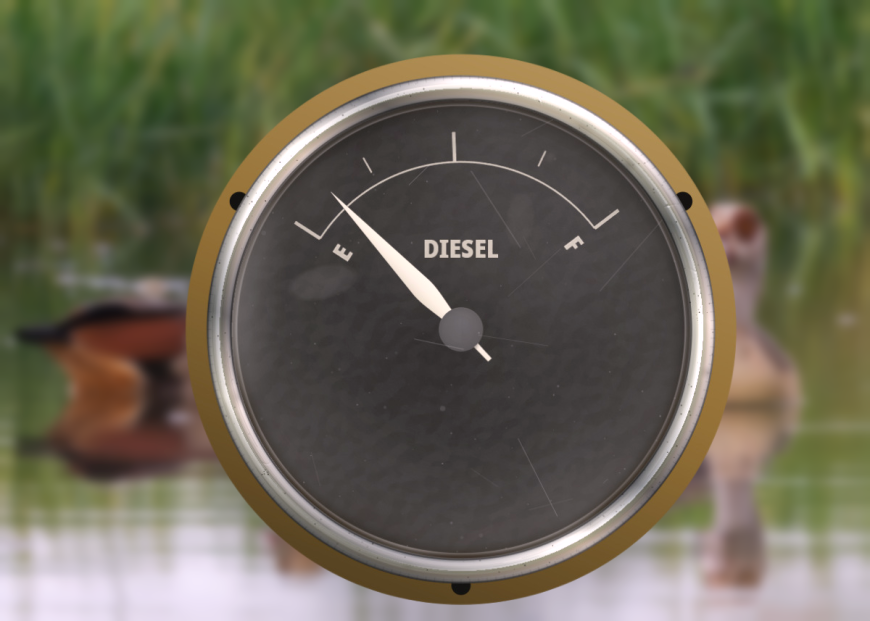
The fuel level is {"value": 0.125}
